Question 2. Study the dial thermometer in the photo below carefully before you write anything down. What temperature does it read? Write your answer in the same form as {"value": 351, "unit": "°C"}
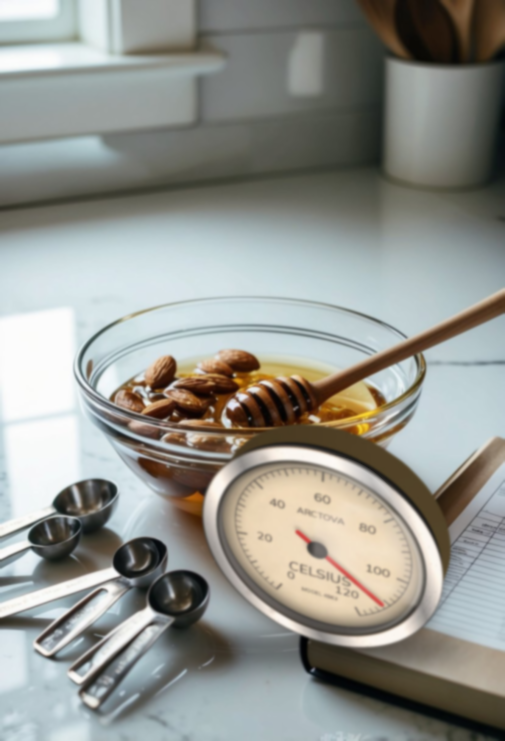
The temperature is {"value": 110, "unit": "°C"}
